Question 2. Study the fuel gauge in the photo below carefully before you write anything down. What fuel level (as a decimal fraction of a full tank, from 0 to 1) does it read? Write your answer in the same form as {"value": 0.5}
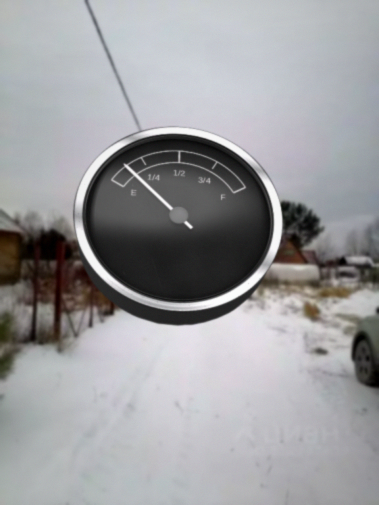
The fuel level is {"value": 0.125}
